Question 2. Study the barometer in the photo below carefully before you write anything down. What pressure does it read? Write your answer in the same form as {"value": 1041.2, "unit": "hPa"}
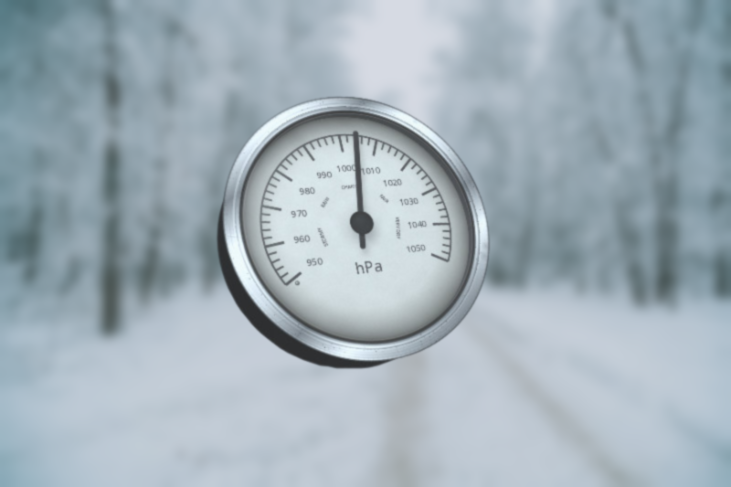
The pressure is {"value": 1004, "unit": "hPa"}
